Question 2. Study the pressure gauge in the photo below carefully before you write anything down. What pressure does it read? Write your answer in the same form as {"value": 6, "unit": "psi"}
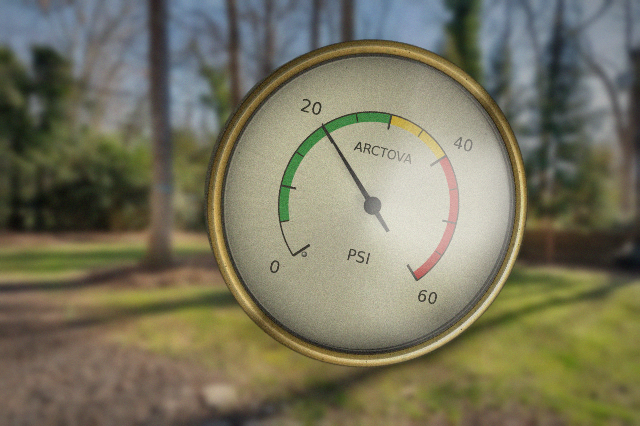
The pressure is {"value": 20, "unit": "psi"}
